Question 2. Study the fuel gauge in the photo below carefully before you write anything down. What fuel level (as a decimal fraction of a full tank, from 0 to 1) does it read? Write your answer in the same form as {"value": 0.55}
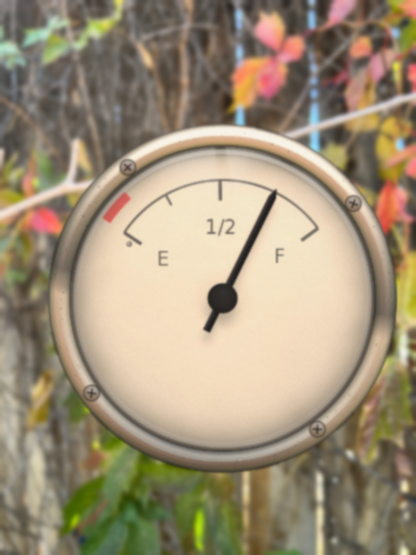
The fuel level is {"value": 0.75}
